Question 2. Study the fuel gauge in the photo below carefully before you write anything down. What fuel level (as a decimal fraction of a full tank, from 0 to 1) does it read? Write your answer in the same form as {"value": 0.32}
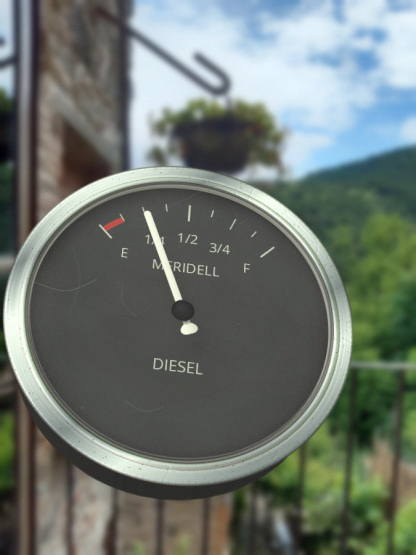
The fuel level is {"value": 0.25}
